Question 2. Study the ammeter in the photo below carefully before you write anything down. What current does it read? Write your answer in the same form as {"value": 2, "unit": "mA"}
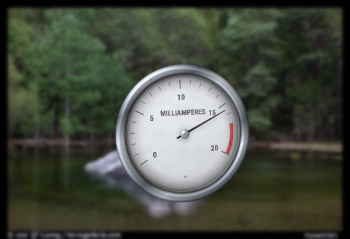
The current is {"value": 15.5, "unit": "mA"}
